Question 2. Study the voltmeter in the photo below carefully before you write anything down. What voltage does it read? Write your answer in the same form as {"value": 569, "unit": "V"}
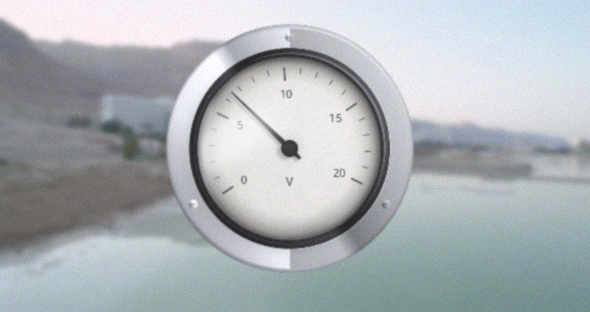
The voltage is {"value": 6.5, "unit": "V"}
